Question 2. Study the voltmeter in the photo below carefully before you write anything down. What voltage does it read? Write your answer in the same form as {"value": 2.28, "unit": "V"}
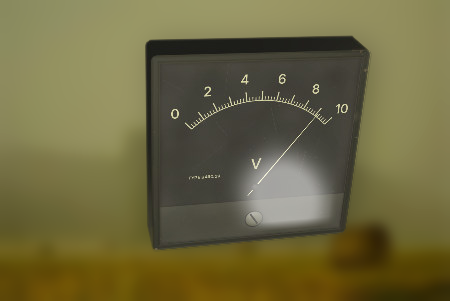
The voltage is {"value": 9, "unit": "V"}
